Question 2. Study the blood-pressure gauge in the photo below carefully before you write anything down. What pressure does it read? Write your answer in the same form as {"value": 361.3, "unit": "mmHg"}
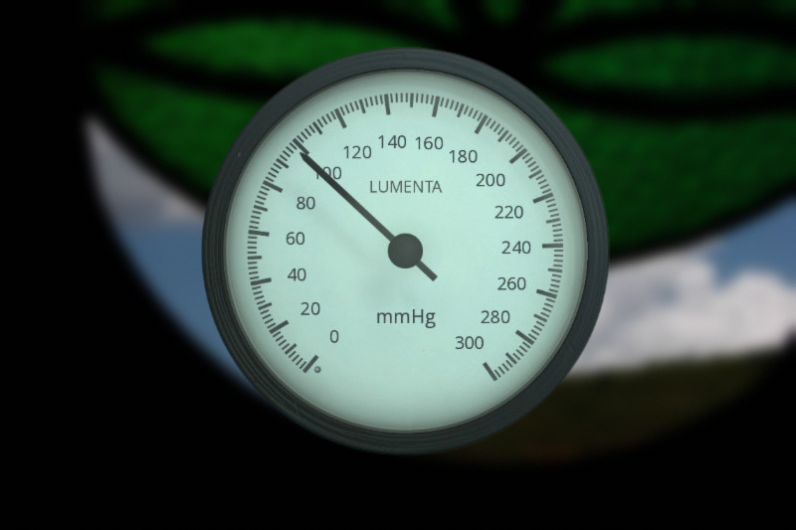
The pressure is {"value": 98, "unit": "mmHg"}
